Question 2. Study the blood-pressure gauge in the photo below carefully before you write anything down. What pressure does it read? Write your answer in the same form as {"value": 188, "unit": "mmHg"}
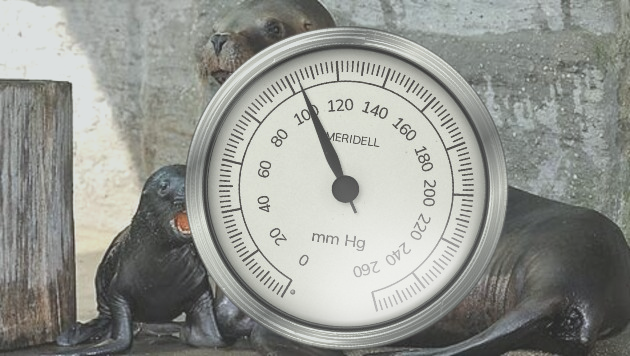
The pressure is {"value": 104, "unit": "mmHg"}
